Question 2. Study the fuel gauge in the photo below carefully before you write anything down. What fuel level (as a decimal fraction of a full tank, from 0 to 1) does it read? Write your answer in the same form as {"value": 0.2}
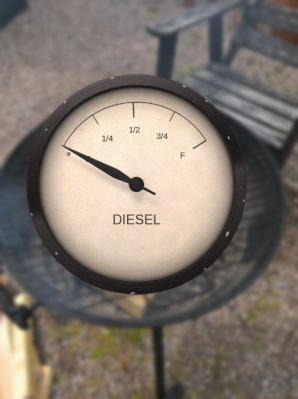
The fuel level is {"value": 0}
